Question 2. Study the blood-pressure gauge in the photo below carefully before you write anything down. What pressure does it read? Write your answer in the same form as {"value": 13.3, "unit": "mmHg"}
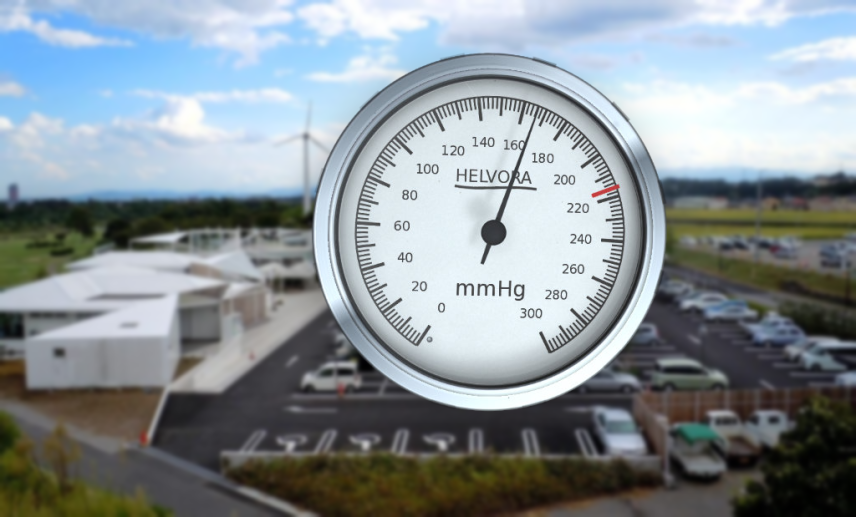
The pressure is {"value": 166, "unit": "mmHg"}
